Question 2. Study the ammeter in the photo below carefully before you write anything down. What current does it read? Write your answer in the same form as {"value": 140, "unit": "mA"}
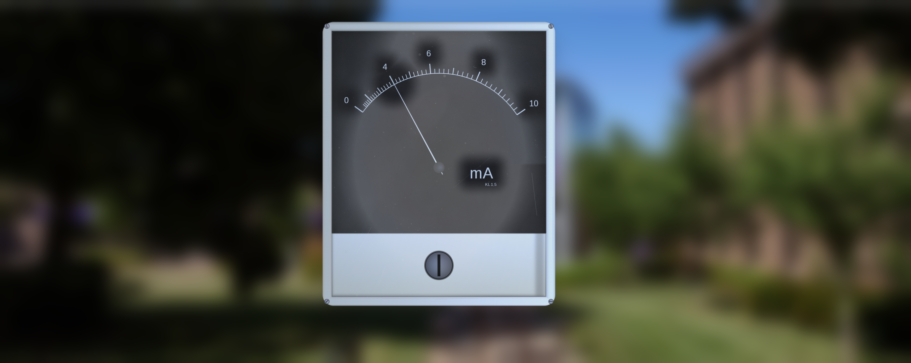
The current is {"value": 4, "unit": "mA"}
